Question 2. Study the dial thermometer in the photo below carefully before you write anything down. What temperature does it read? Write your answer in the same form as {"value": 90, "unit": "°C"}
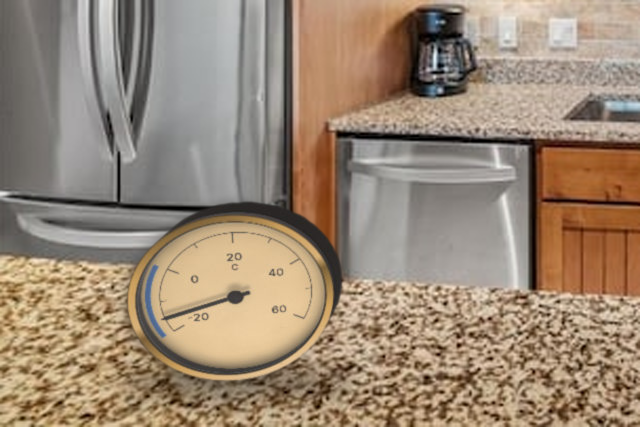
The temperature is {"value": -15, "unit": "°C"}
